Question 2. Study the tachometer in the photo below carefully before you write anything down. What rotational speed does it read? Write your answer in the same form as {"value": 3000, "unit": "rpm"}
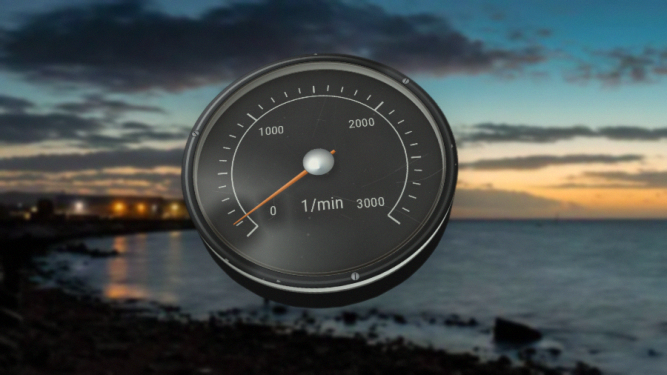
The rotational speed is {"value": 100, "unit": "rpm"}
